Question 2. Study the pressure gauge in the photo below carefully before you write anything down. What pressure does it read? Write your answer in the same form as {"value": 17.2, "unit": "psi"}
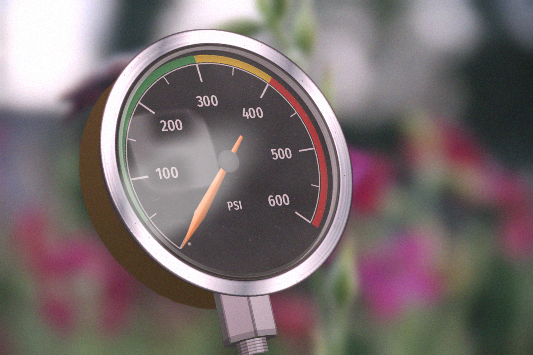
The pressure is {"value": 0, "unit": "psi"}
